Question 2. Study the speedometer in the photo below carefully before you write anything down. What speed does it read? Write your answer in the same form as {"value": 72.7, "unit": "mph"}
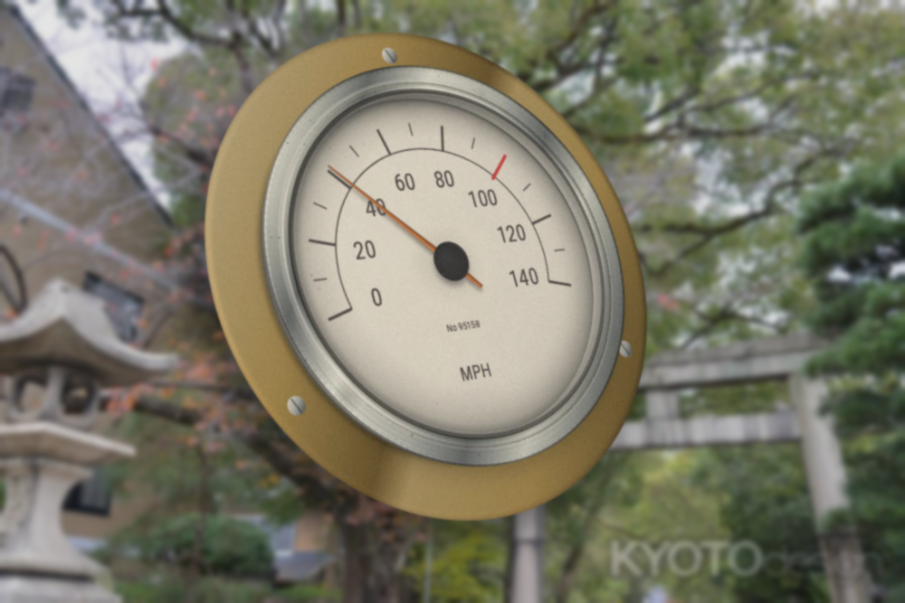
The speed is {"value": 40, "unit": "mph"}
